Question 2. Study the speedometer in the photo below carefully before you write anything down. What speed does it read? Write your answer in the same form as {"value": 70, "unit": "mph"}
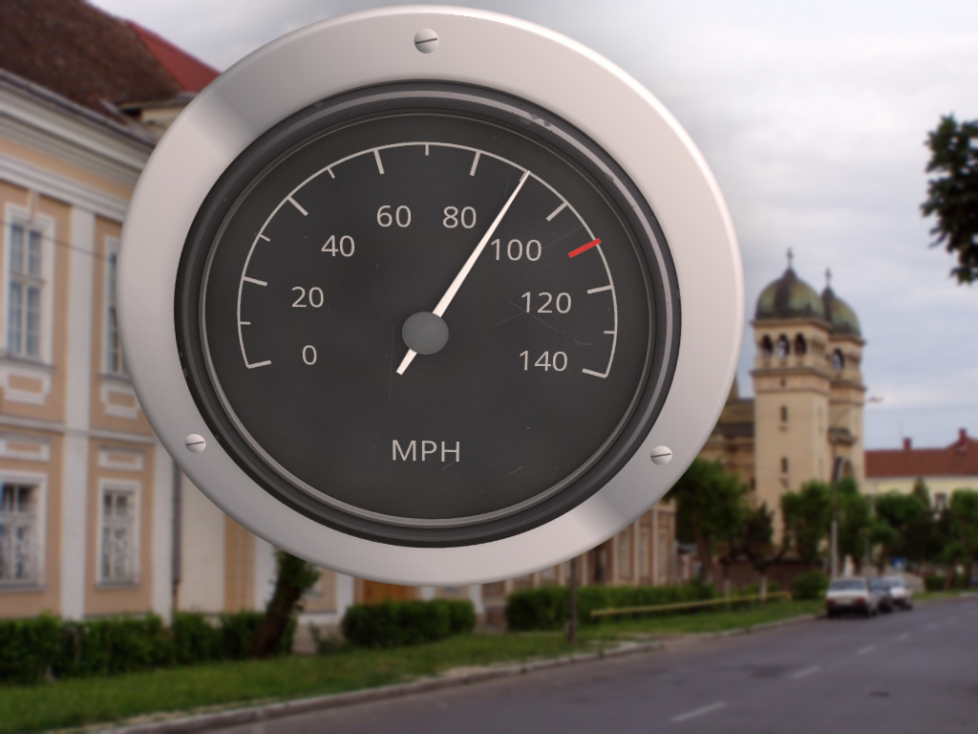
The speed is {"value": 90, "unit": "mph"}
